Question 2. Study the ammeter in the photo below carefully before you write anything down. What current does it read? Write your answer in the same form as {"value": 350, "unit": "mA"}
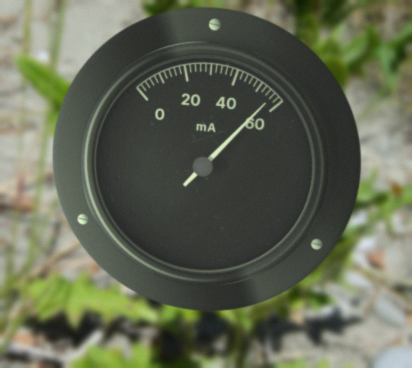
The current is {"value": 56, "unit": "mA"}
